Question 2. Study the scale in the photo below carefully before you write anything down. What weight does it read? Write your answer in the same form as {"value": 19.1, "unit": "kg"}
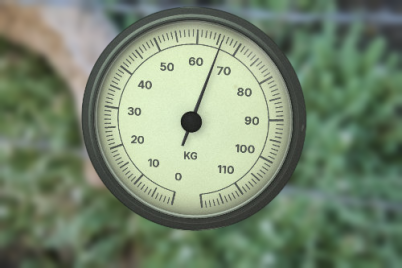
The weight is {"value": 66, "unit": "kg"}
